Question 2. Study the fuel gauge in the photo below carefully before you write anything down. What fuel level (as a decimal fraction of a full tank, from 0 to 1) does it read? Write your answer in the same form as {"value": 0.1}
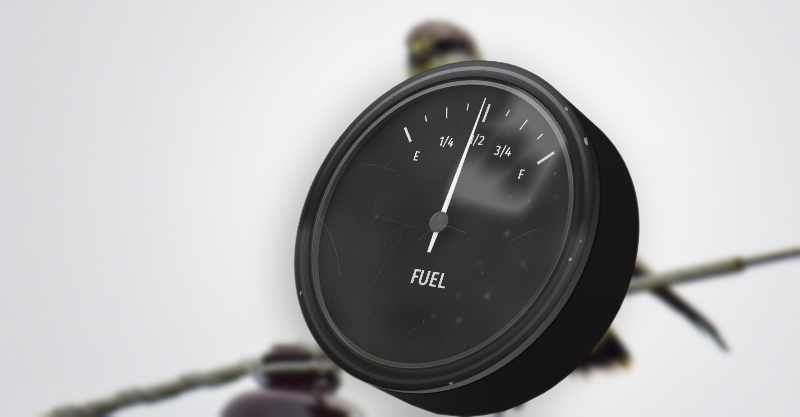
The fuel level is {"value": 0.5}
